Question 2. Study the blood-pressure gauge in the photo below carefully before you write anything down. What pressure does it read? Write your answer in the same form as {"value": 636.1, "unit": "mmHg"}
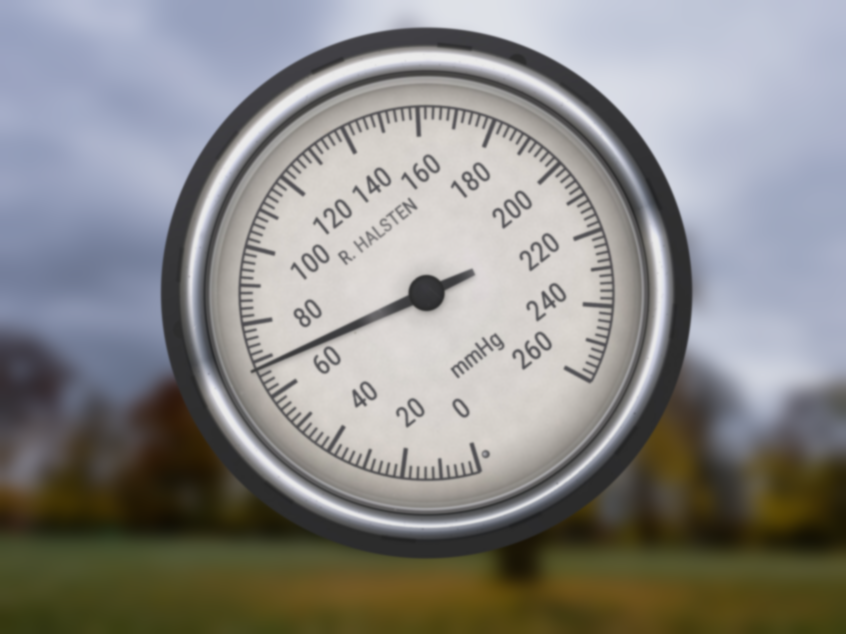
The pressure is {"value": 68, "unit": "mmHg"}
